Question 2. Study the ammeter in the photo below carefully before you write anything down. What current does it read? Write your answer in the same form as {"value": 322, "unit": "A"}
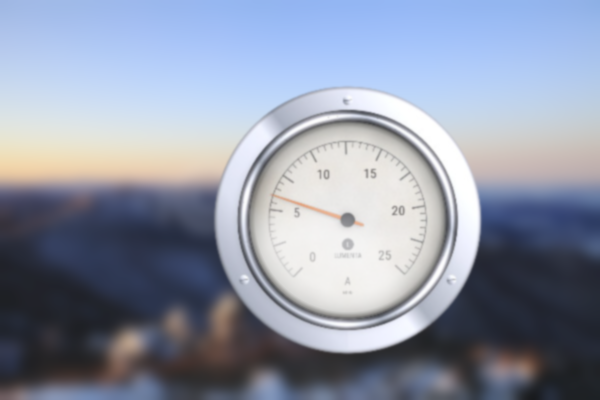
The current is {"value": 6, "unit": "A"}
